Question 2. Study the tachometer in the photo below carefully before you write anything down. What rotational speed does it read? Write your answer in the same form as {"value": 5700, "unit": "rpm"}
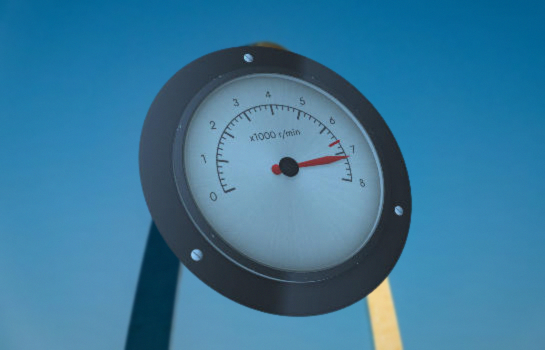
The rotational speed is {"value": 7200, "unit": "rpm"}
